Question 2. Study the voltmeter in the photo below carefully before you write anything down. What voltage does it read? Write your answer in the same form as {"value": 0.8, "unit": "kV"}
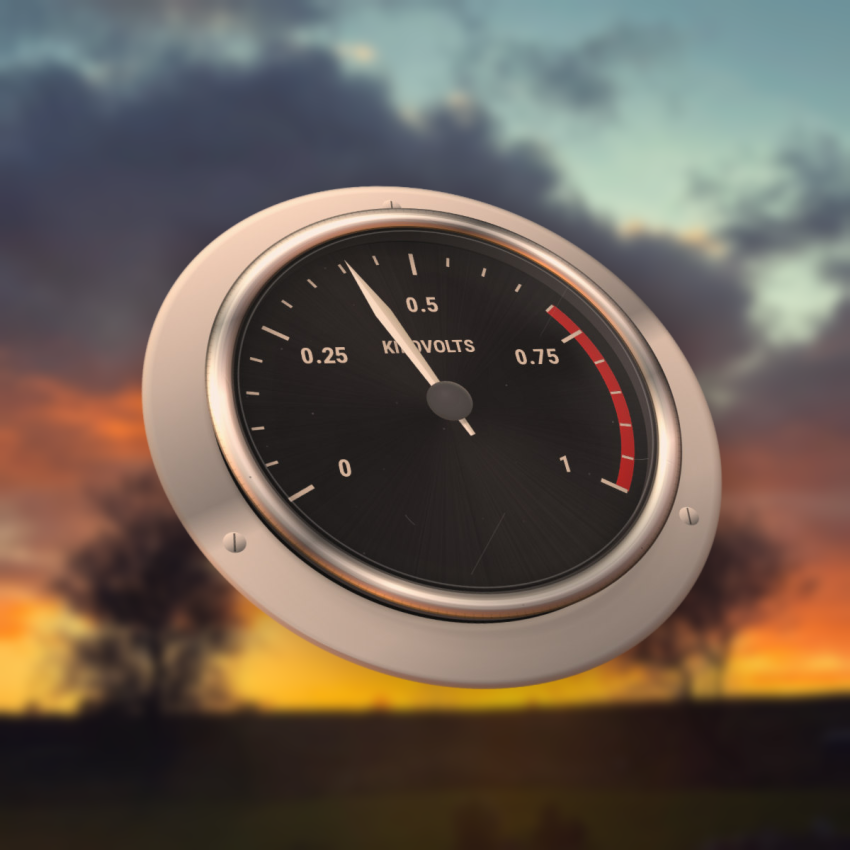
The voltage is {"value": 0.4, "unit": "kV"}
